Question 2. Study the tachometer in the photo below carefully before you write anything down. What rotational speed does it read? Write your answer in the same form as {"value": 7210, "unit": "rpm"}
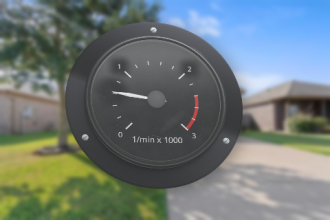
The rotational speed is {"value": 600, "unit": "rpm"}
